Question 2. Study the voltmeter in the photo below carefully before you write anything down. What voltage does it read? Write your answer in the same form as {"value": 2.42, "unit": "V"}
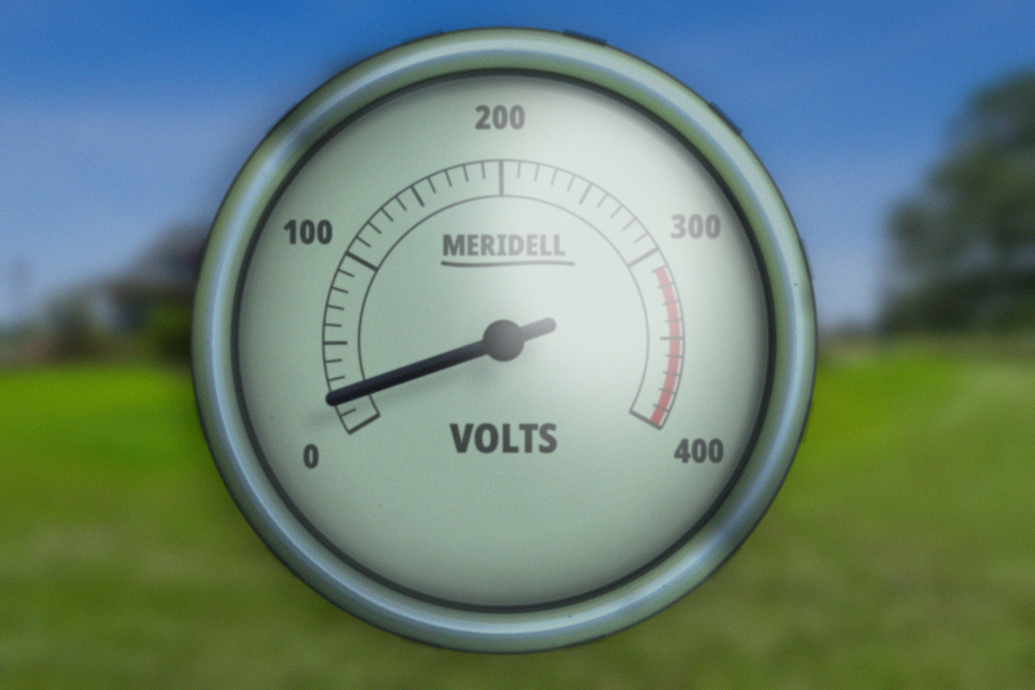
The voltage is {"value": 20, "unit": "V"}
